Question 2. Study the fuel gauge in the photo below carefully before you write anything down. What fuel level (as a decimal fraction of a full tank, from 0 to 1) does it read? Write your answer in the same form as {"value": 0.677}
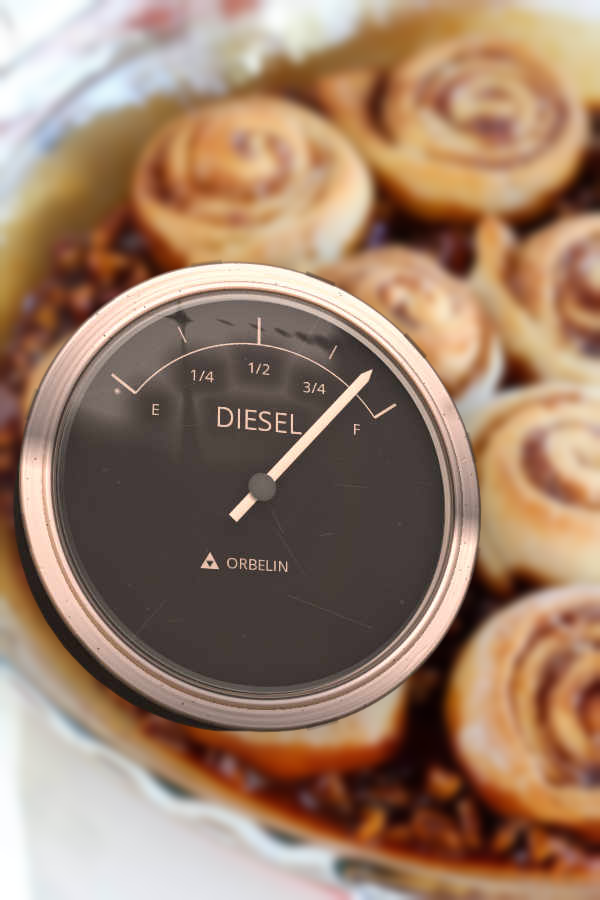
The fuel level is {"value": 0.875}
